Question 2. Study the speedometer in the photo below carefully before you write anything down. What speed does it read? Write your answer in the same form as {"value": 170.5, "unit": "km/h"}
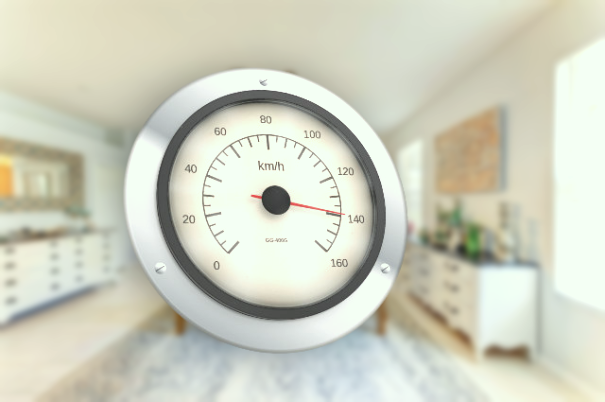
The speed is {"value": 140, "unit": "km/h"}
